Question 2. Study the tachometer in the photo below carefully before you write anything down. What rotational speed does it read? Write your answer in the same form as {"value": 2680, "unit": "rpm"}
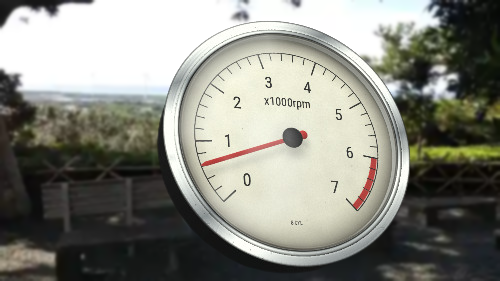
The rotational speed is {"value": 600, "unit": "rpm"}
